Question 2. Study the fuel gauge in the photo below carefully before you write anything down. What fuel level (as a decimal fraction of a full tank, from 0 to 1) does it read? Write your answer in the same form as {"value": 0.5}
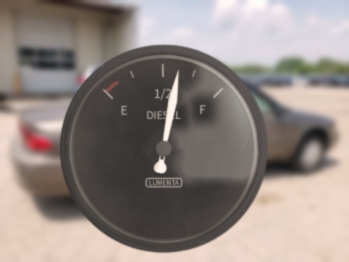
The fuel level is {"value": 0.625}
